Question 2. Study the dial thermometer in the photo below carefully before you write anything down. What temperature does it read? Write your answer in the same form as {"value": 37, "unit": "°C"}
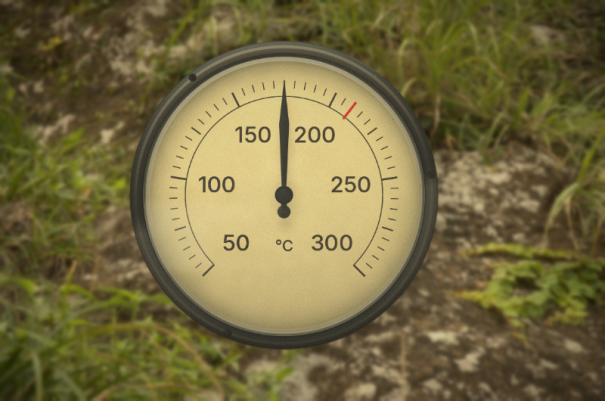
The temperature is {"value": 175, "unit": "°C"}
